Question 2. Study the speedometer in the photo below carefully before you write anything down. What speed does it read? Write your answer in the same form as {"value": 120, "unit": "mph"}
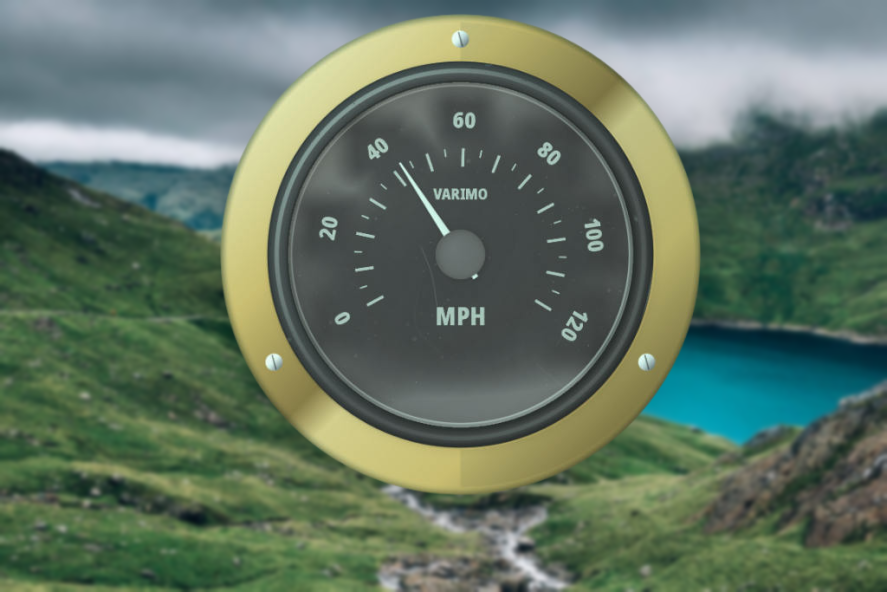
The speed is {"value": 42.5, "unit": "mph"}
